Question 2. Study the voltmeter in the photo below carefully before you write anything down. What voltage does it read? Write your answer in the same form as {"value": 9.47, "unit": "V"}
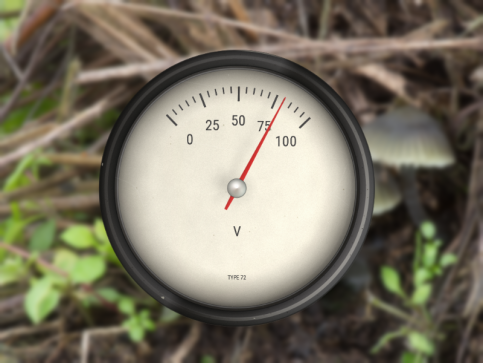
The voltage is {"value": 80, "unit": "V"}
